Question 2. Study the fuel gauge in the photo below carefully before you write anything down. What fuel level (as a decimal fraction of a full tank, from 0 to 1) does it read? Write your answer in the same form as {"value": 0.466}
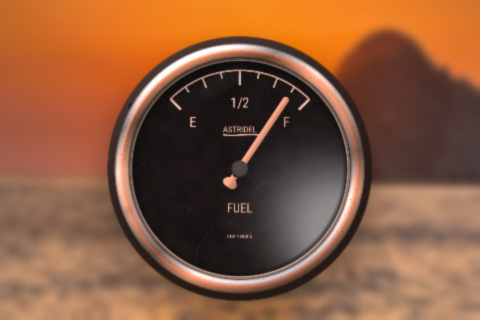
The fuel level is {"value": 0.875}
